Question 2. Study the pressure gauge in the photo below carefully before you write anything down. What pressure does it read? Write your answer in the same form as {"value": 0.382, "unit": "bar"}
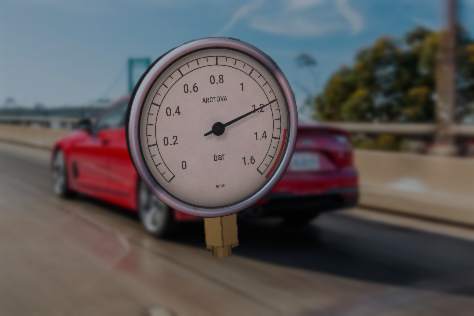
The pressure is {"value": 1.2, "unit": "bar"}
